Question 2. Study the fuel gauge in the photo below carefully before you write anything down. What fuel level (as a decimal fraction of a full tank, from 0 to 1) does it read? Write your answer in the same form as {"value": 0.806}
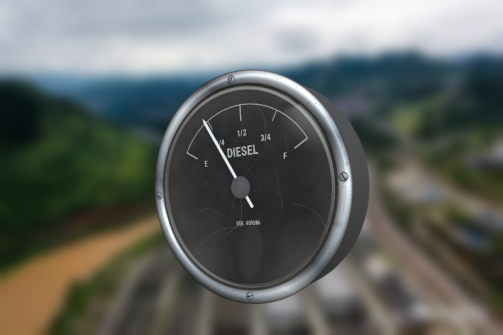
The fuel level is {"value": 0.25}
